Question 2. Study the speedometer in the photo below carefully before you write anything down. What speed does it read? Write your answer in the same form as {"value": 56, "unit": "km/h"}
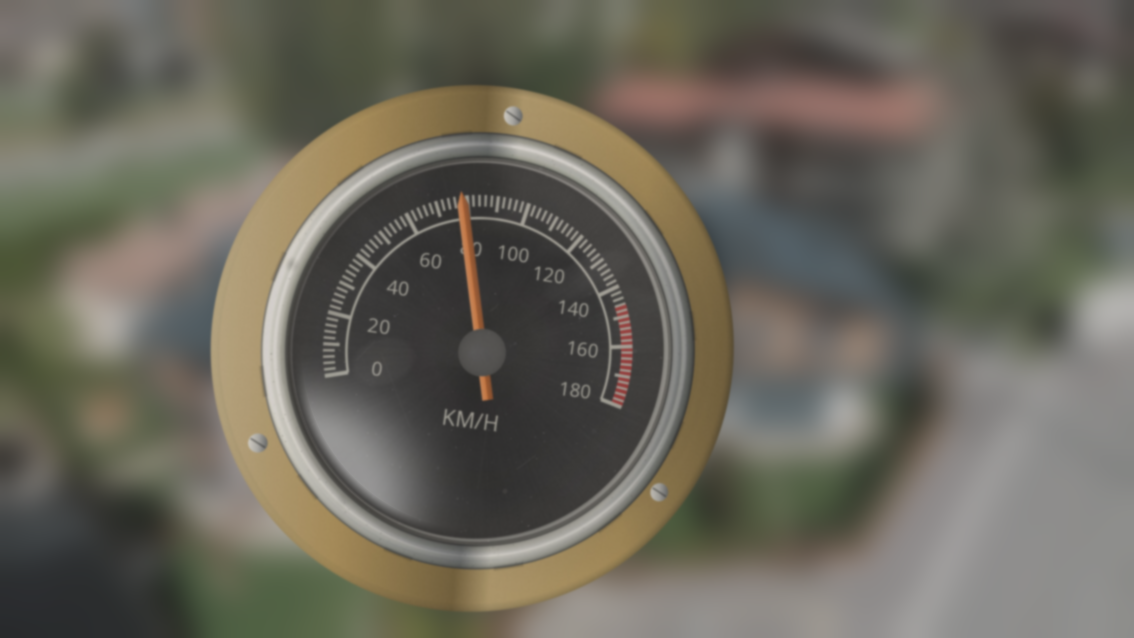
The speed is {"value": 78, "unit": "km/h"}
